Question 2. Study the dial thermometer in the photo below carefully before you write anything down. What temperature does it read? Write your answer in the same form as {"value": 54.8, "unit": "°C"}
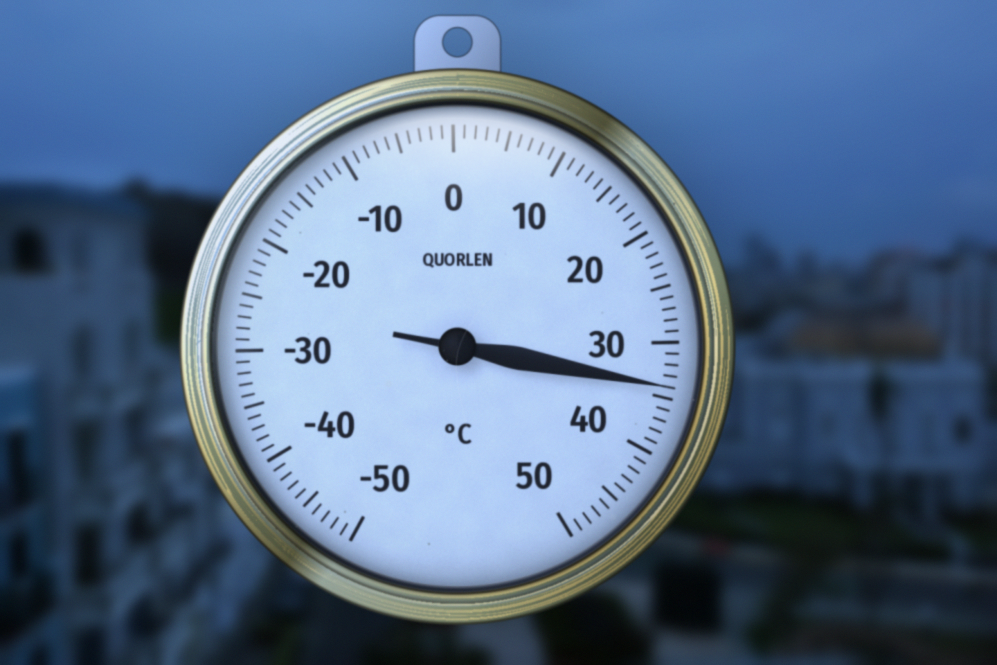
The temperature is {"value": 34, "unit": "°C"}
